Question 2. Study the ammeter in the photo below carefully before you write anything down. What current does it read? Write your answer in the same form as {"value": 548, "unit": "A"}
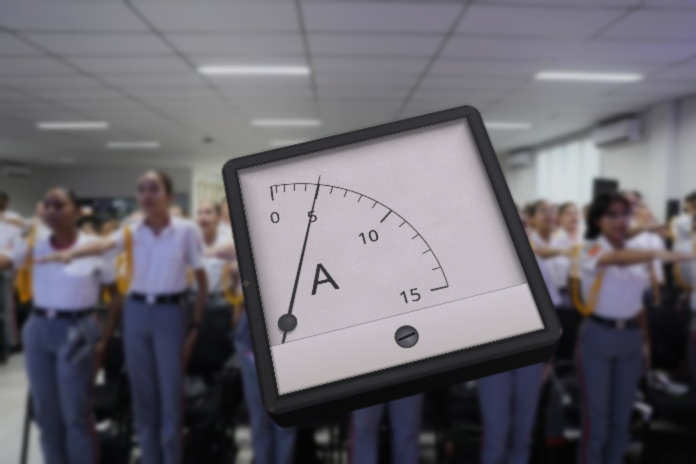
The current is {"value": 5, "unit": "A"}
